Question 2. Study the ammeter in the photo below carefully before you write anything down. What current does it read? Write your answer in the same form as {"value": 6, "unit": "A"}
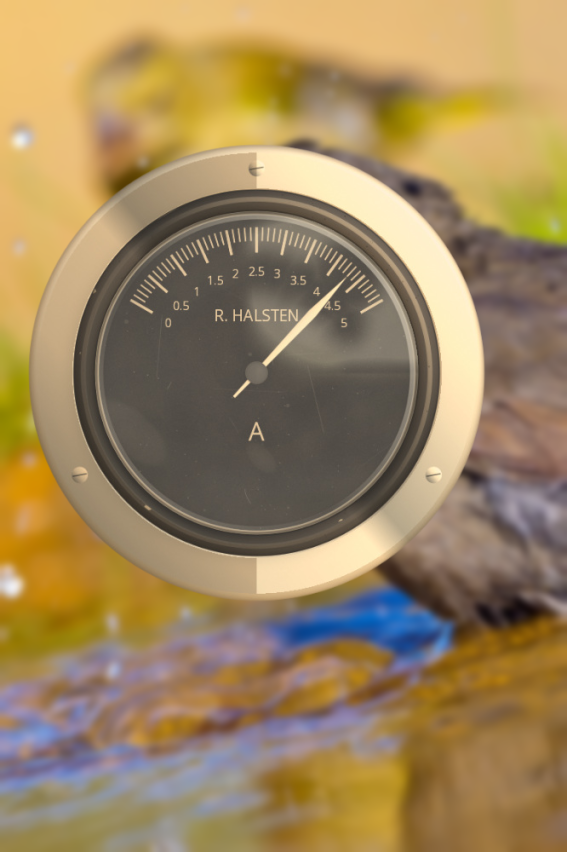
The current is {"value": 4.3, "unit": "A"}
